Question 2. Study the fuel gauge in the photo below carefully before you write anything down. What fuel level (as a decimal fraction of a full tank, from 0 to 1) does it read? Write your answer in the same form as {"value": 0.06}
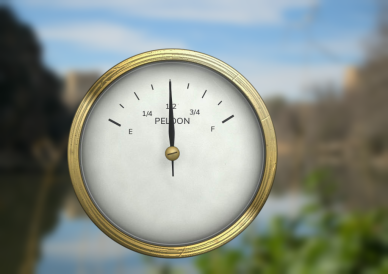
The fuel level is {"value": 0.5}
